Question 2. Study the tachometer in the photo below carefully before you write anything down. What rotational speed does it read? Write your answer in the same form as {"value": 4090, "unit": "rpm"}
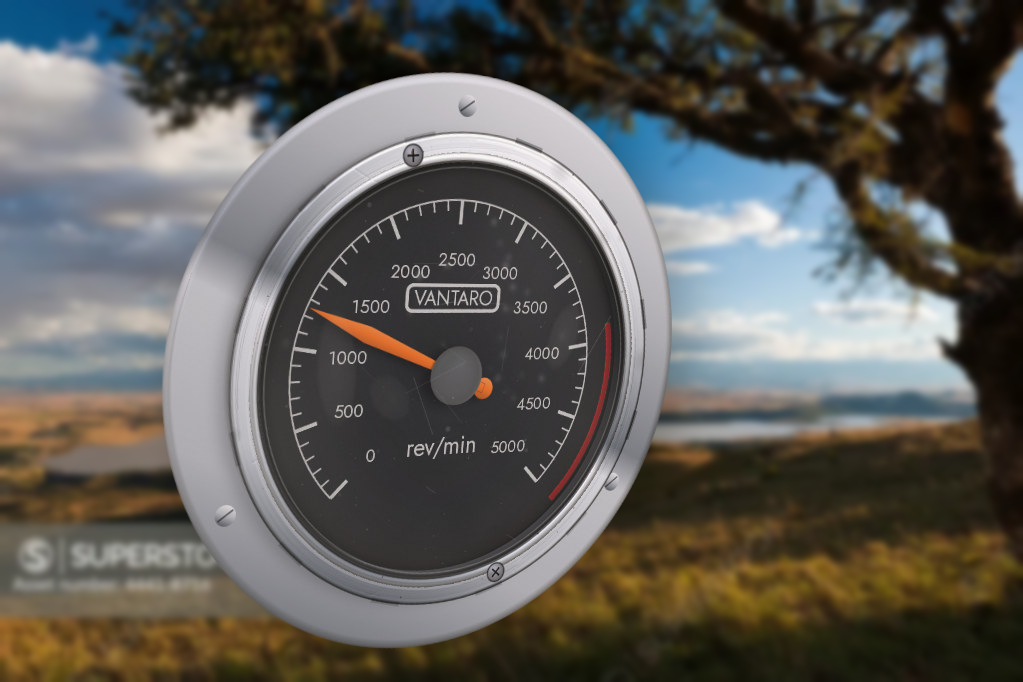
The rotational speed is {"value": 1250, "unit": "rpm"}
